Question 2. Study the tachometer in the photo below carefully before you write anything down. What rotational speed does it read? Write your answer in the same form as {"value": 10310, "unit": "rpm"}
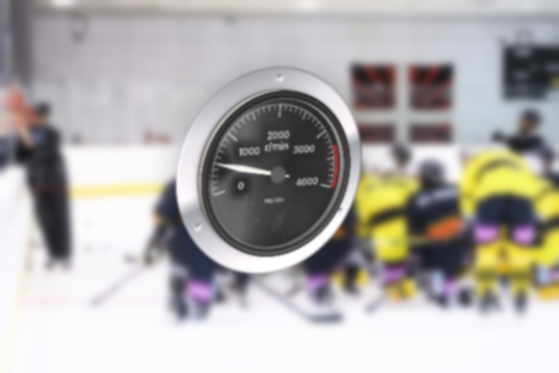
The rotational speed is {"value": 500, "unit": "rpm"}
